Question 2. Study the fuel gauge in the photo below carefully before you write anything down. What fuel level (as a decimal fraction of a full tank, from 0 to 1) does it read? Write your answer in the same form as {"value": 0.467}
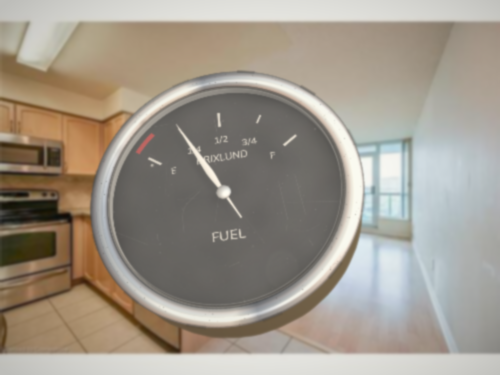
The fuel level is {"value": 0.25}
